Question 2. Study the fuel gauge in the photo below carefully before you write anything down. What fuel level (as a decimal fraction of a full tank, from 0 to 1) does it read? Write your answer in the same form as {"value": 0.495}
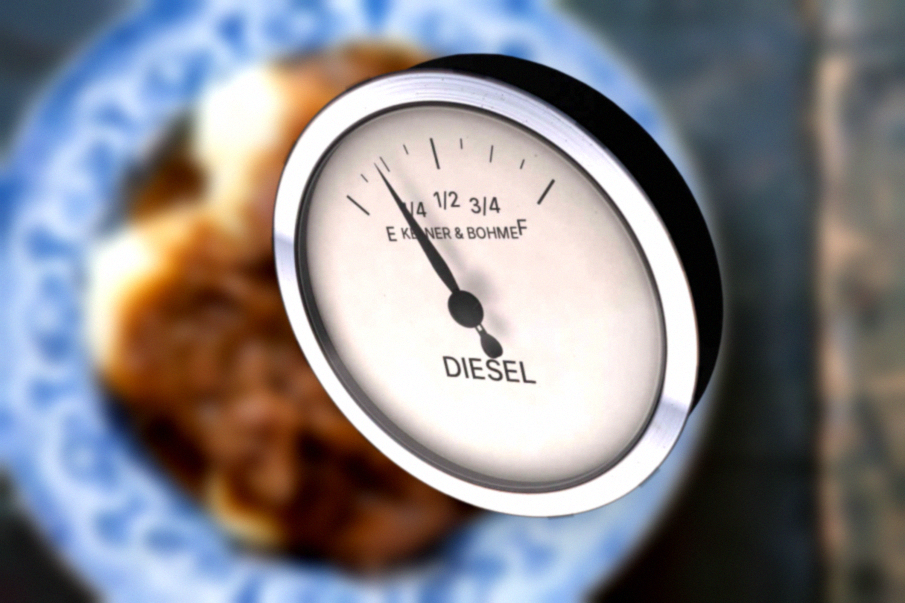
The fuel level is {"value": 0.25}
